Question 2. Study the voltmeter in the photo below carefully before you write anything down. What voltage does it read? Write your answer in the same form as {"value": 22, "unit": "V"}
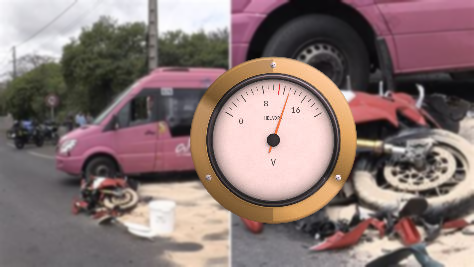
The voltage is {"value": 13, "unit": "V"}
